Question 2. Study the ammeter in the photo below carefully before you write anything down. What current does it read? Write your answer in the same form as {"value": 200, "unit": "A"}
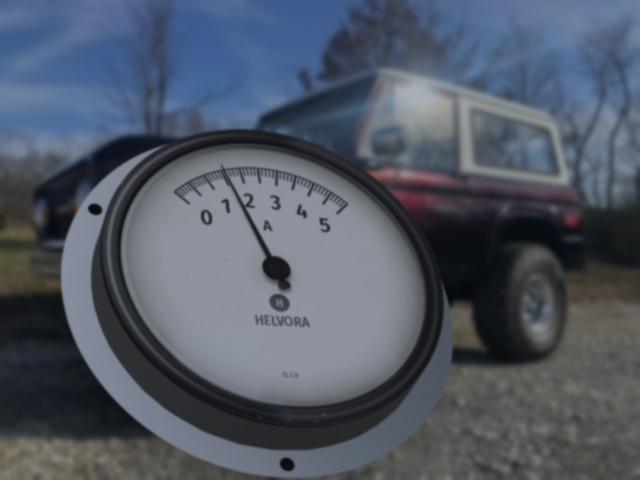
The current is {"value": 1.5, "unit": "A"}
